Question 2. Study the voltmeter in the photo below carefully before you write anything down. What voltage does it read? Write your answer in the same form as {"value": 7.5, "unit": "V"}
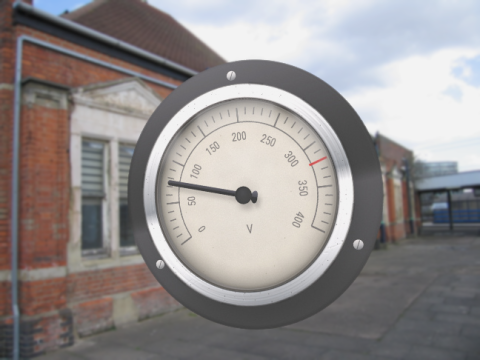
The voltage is {"value": 75, "unit": "V"}
